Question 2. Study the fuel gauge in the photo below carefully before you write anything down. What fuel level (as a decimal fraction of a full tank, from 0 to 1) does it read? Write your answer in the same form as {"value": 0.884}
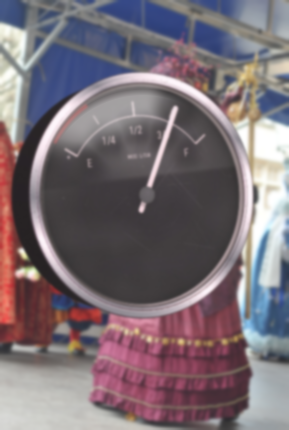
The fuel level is {"value": 0.75}
